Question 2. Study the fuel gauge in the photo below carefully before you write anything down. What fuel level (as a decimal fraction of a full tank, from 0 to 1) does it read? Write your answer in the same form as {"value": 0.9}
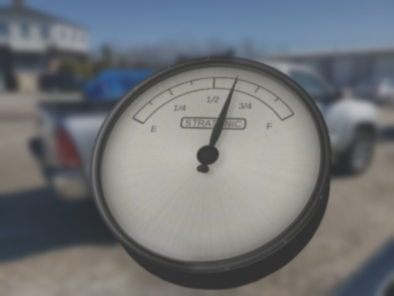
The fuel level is {"value": 0.625}
